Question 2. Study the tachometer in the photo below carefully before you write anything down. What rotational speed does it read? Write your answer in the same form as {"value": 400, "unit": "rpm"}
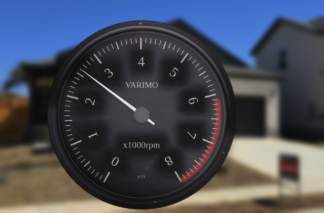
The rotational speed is {"value": 2600, "unit": "rpm"}
